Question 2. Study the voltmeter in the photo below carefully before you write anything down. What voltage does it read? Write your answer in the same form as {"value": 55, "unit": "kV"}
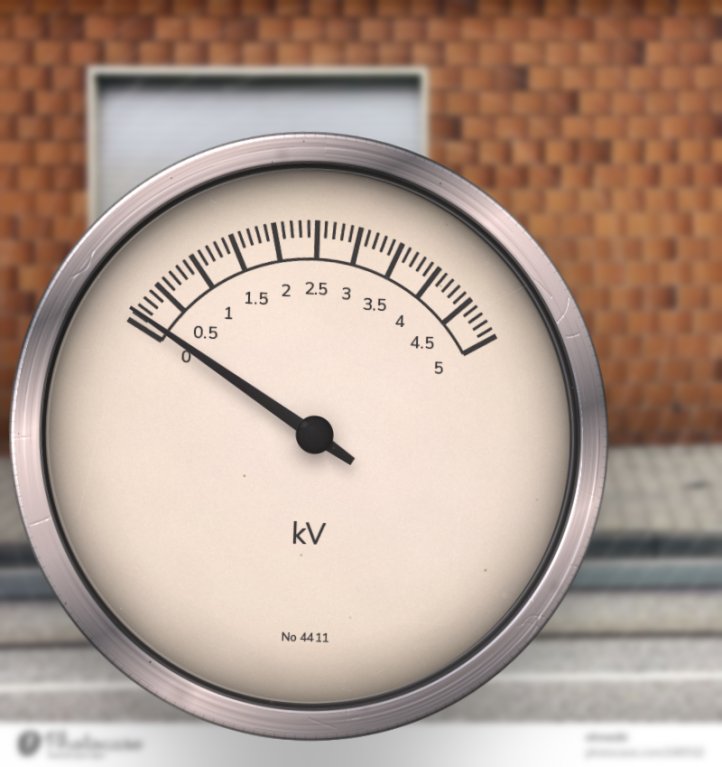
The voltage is {"value": 0.1, "unit": "kV"}
